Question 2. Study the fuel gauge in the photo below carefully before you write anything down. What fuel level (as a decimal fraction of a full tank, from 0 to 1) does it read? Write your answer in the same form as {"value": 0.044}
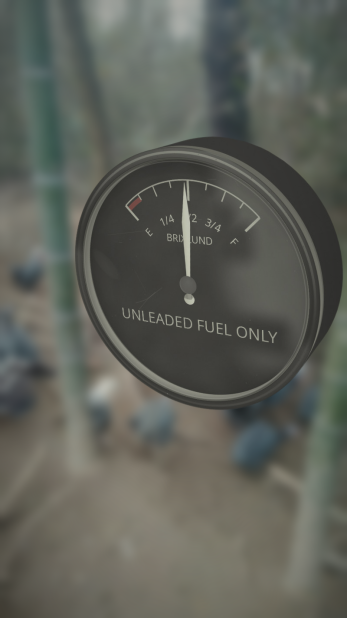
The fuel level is {"value": 0.5}
